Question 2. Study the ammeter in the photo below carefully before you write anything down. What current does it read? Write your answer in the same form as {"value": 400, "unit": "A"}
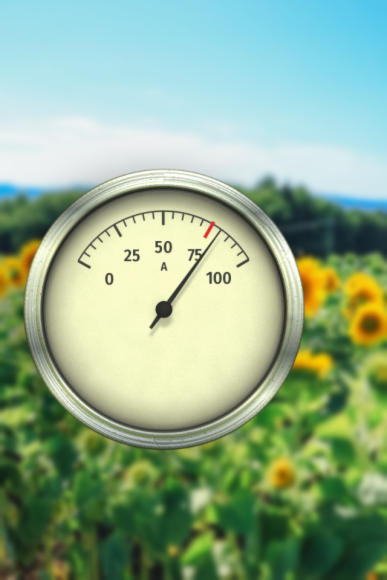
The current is {"value": 80, "unit": "A"}
